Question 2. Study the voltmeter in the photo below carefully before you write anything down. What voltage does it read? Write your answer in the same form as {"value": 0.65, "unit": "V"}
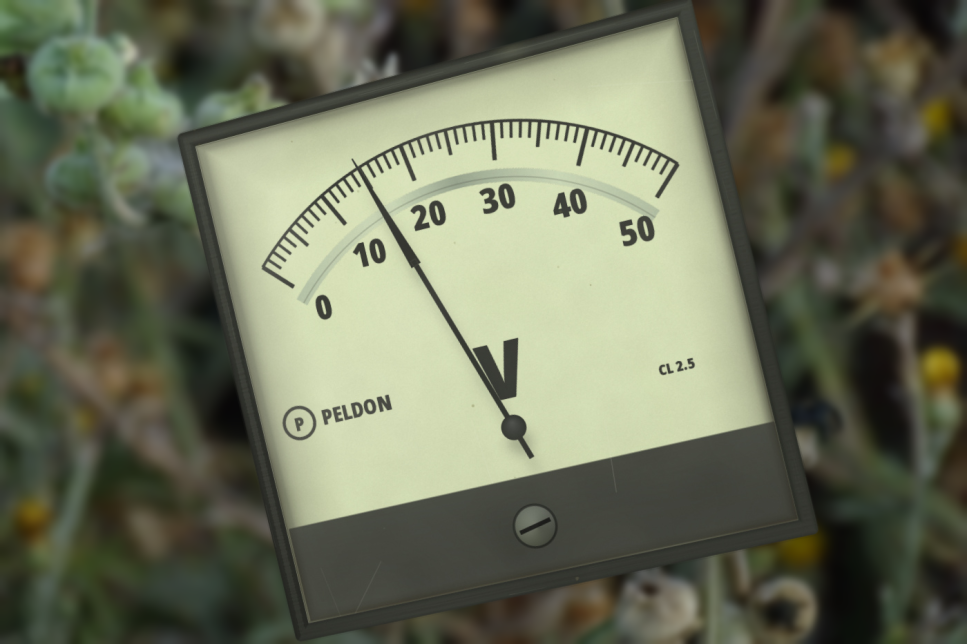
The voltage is {"value": 15, "unit": "V"}
